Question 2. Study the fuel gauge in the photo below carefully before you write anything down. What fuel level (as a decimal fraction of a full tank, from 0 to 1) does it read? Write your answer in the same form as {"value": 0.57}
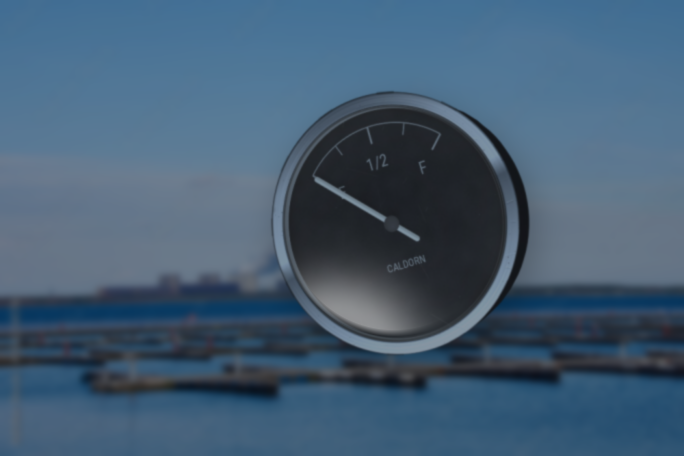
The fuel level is {"value": 0}
